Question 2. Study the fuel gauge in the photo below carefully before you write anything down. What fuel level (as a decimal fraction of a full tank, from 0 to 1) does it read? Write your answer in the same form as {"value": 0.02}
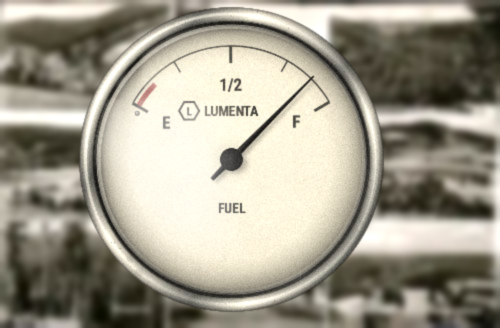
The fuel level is {"value": 0.875}
